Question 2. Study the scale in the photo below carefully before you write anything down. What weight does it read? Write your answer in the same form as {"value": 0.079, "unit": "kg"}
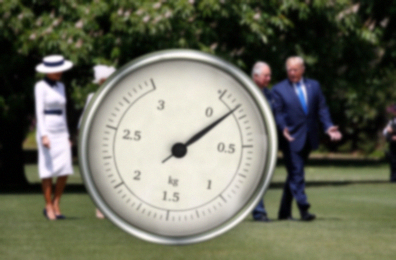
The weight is {"value": 0.15, "unit": "kg"}
